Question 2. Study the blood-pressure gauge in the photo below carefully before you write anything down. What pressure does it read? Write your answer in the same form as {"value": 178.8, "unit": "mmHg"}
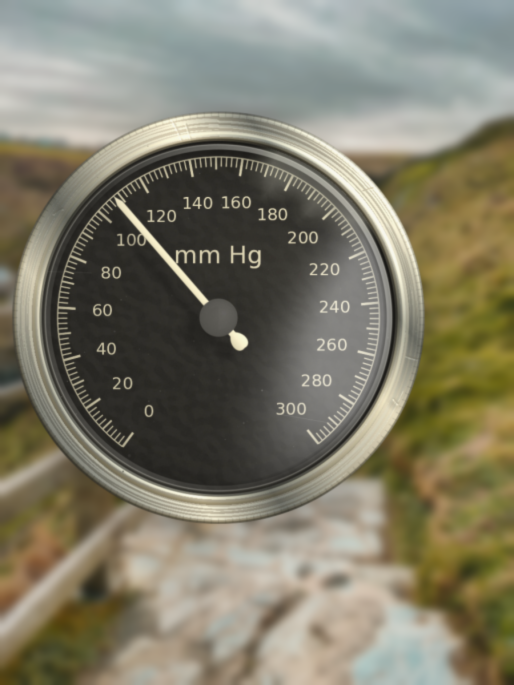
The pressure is {"value": 108, "unit": "mmHg"}
